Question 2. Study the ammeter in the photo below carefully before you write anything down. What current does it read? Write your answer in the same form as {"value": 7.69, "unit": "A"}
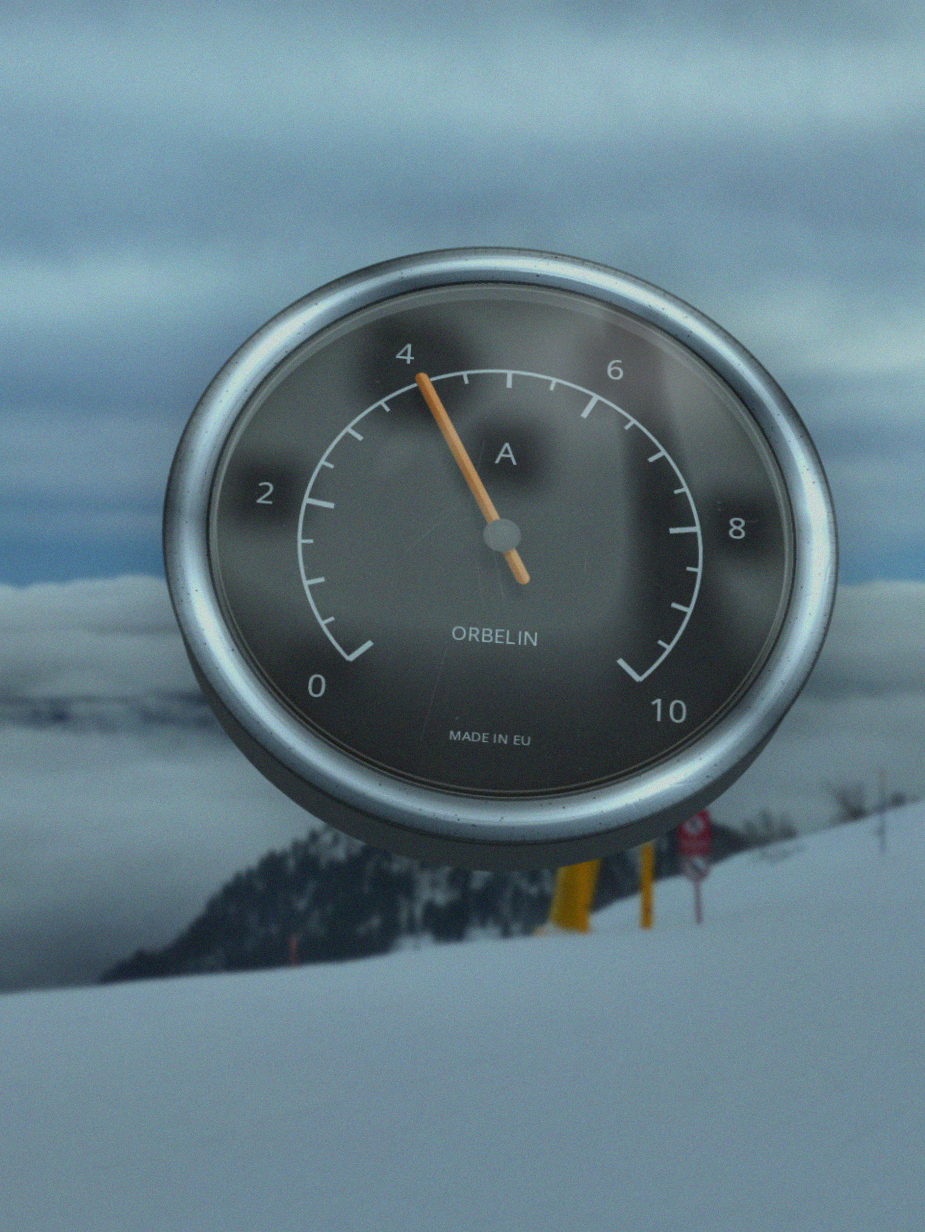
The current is {"value": 4, "unit": "A"}
